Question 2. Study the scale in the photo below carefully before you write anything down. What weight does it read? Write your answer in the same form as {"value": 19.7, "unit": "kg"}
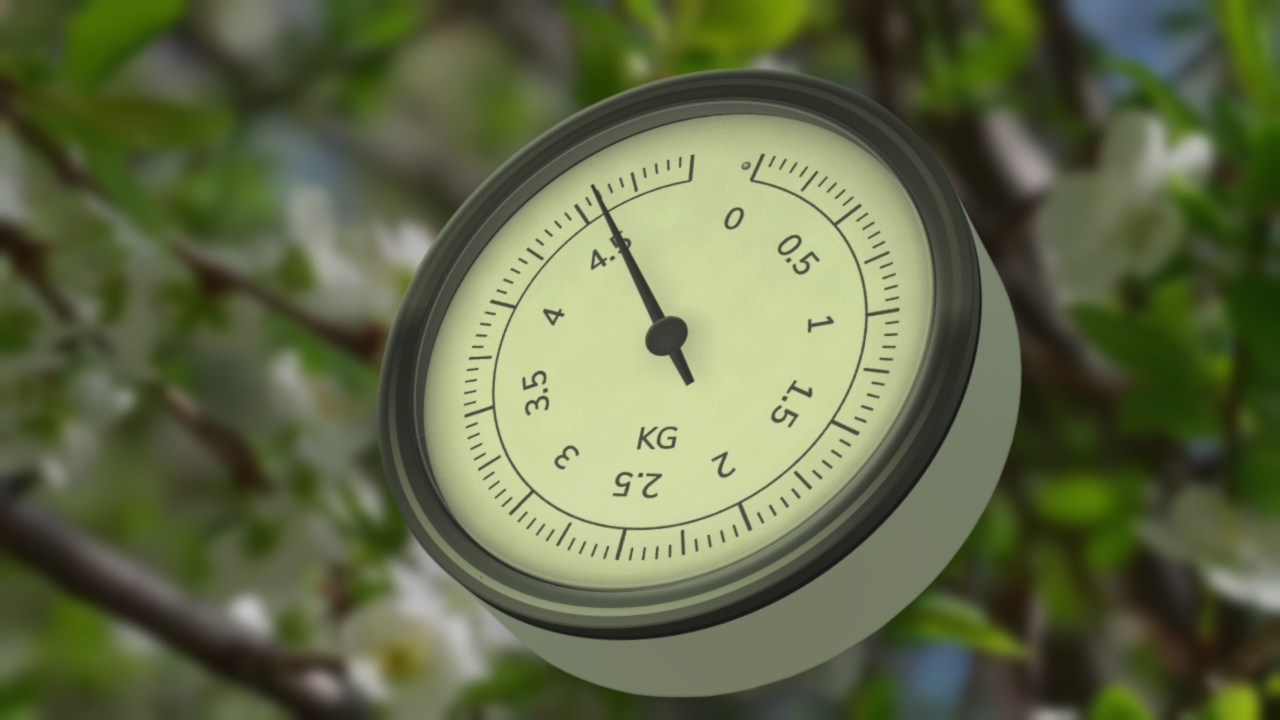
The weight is {"value": 4.6, "unit": "kg"}
